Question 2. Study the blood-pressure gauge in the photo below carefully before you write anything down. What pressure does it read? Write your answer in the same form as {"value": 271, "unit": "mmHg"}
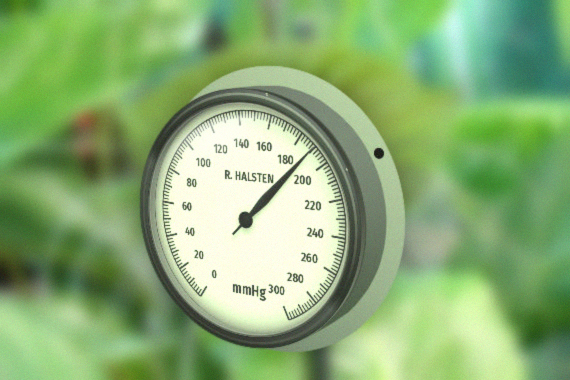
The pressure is {"value": 190, "unit": "mmHg"}
